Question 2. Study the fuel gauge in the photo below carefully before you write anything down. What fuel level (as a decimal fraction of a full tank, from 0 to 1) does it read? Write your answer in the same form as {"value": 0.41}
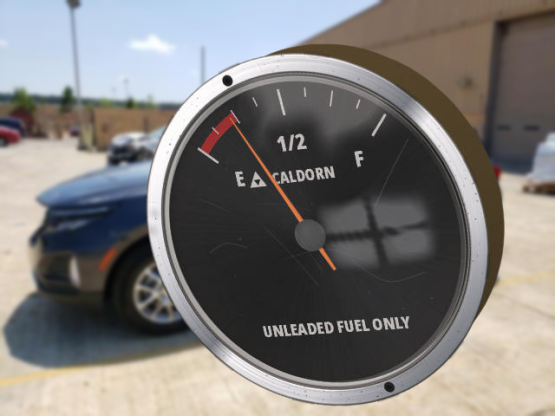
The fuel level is {"value": 0.25}
